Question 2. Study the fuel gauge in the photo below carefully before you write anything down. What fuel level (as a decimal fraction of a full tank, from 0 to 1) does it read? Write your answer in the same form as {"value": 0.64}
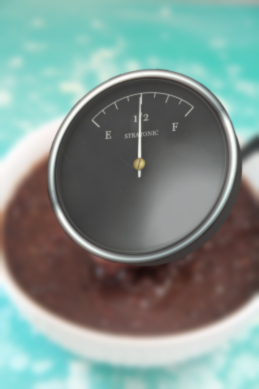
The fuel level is {"value": 0.5}
